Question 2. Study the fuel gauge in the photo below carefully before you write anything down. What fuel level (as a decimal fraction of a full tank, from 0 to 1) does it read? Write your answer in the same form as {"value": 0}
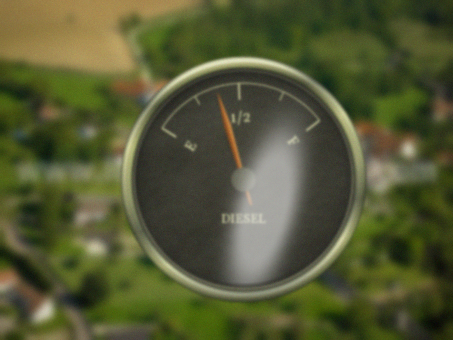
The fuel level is {"value": 0.375}
